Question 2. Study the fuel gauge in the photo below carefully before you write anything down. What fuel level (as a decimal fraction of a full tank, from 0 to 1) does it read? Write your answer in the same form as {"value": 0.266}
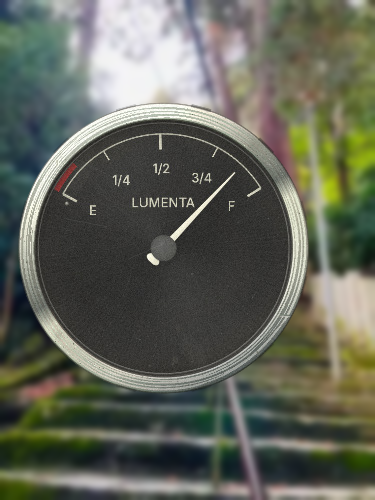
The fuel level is {"value": 0.875}
